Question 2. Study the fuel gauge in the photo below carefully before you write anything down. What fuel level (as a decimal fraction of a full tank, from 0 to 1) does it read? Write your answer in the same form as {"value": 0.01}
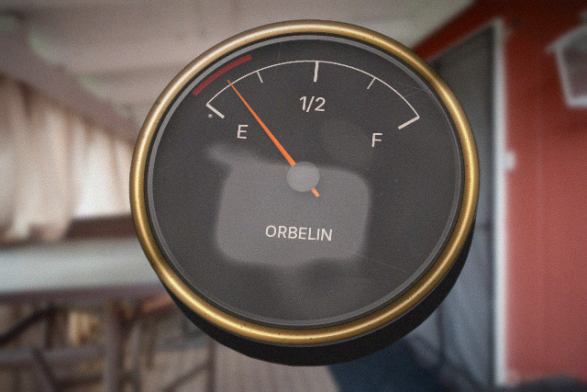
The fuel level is {"value": 0.125}
